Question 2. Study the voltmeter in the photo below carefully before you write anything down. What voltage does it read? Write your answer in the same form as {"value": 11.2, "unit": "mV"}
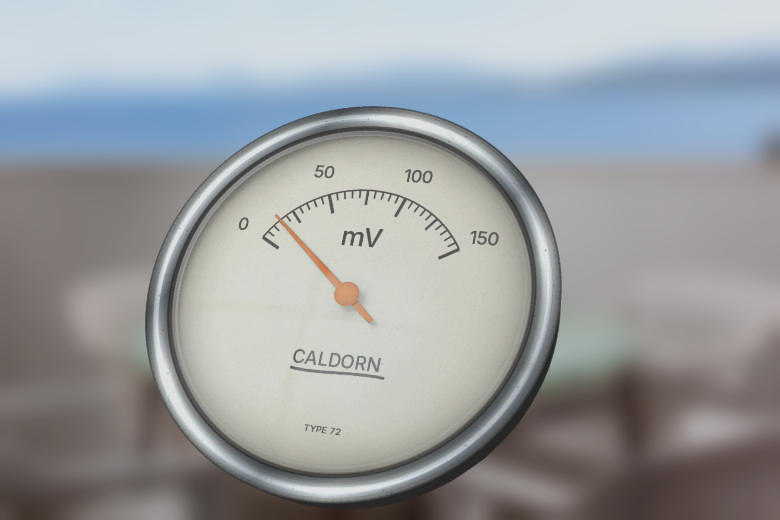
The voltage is {"value": 15, "unit": "mV"}
